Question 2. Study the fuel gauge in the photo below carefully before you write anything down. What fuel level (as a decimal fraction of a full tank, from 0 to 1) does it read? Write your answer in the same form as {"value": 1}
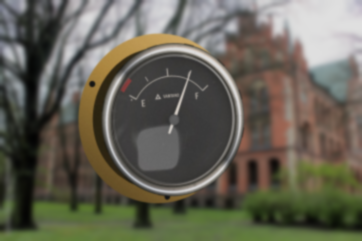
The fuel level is {"value": 0.75}
